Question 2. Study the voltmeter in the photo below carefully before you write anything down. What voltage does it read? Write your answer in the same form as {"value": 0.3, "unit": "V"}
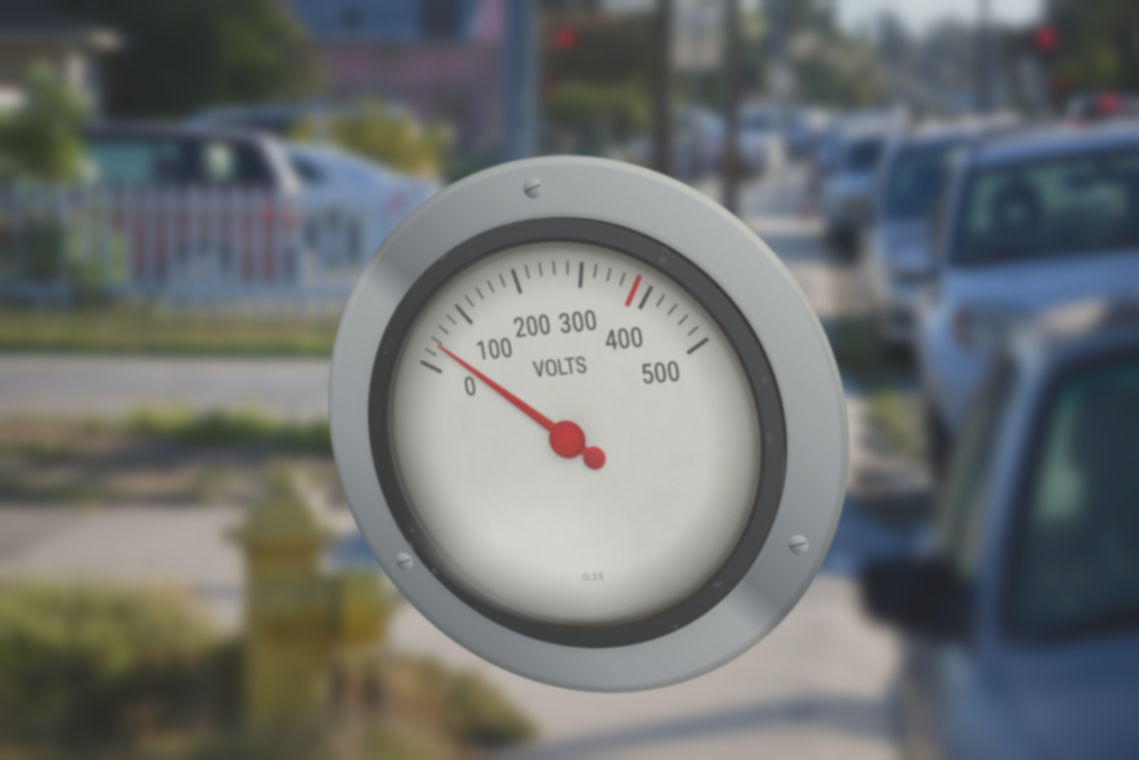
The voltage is {"value": 40, "unit": "V"}
